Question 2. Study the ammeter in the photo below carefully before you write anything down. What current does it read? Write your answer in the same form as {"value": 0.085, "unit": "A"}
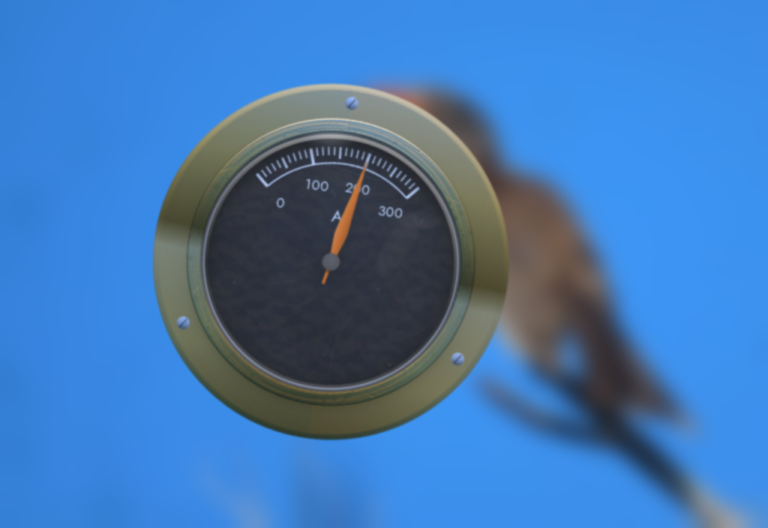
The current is {"value": 200, "unit": "A"}
